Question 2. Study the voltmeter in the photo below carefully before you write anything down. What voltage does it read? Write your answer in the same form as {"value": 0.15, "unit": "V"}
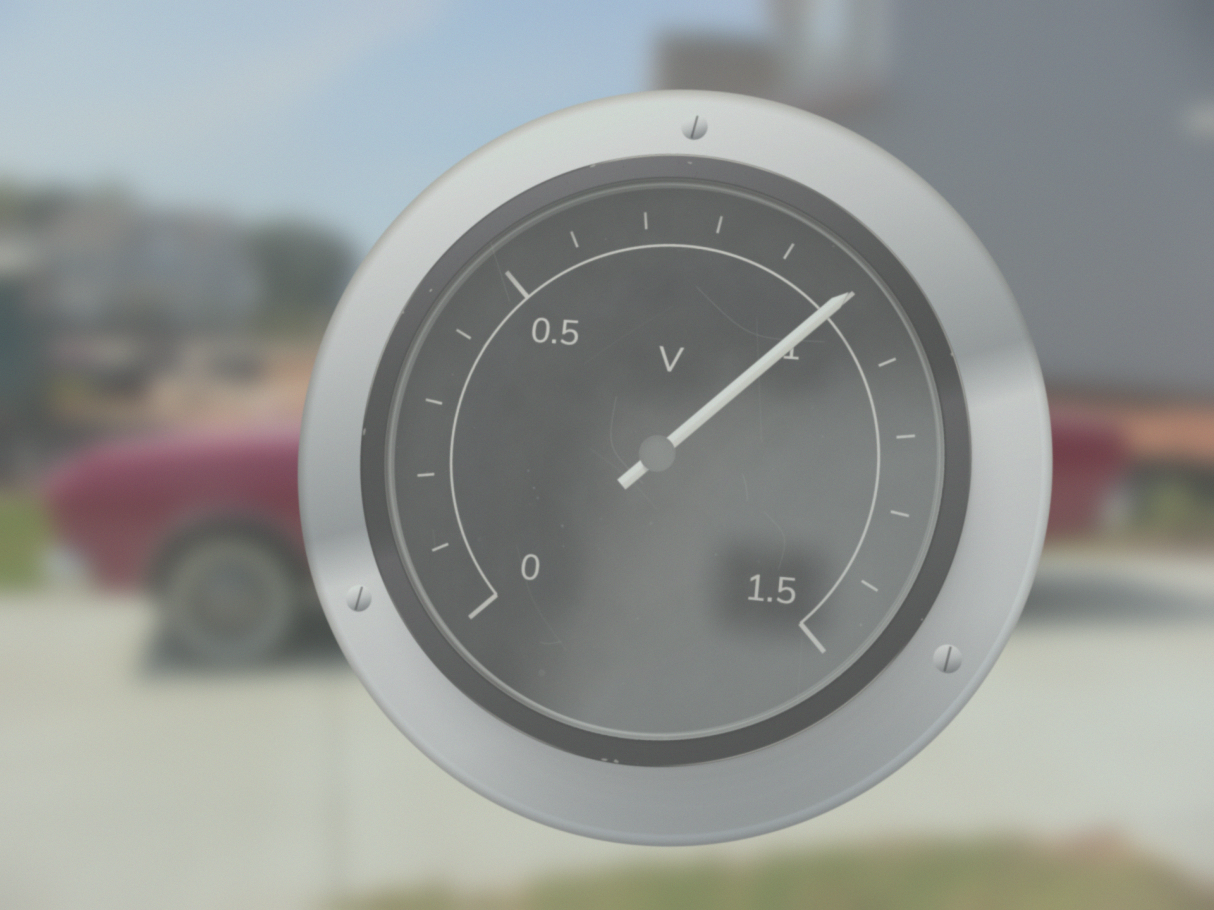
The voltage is {"value": 1, "unit": "V"}
